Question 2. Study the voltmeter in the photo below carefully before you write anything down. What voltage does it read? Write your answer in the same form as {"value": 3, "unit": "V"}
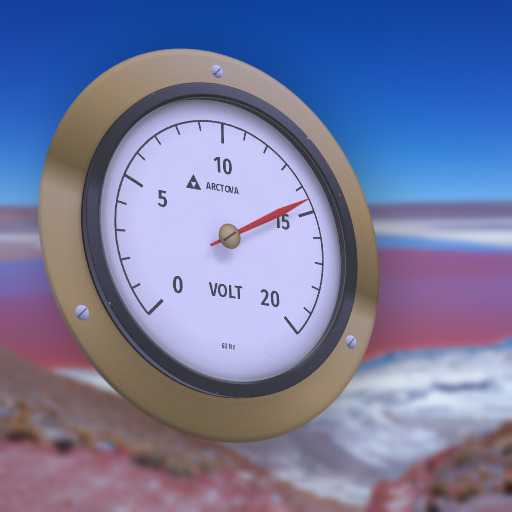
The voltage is {"value": 14.5, "unit": "V"}
